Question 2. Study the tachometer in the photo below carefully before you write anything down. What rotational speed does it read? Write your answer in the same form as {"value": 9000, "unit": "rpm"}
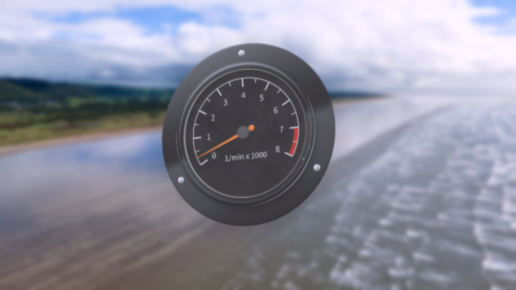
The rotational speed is {"value": 250, "unit": "rpm"}
